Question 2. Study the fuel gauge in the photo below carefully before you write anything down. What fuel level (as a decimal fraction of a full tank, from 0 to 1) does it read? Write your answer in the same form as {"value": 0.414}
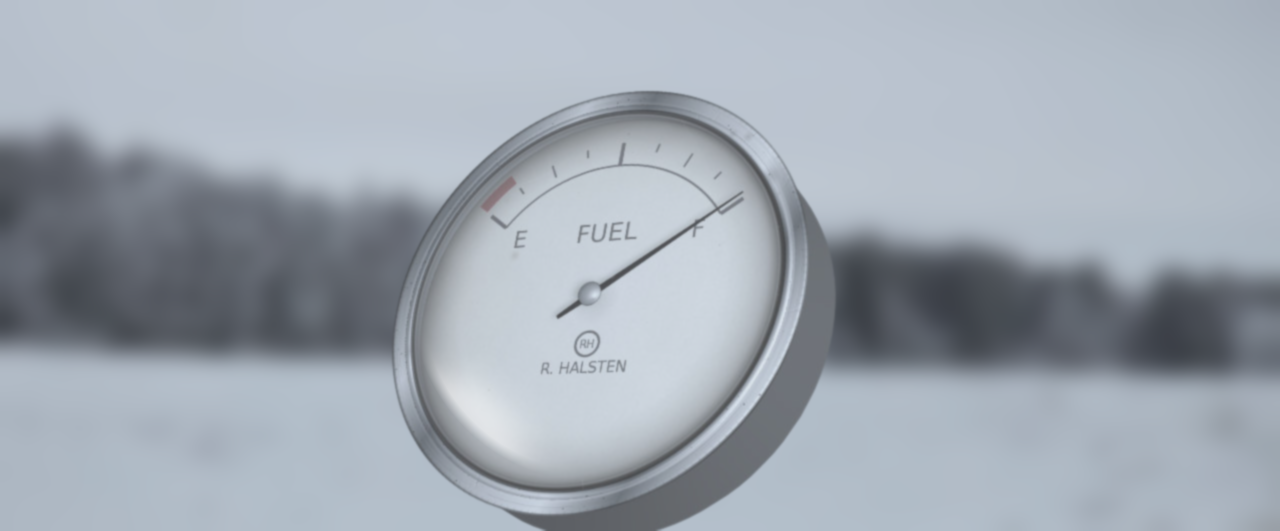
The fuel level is {"value": 1}
